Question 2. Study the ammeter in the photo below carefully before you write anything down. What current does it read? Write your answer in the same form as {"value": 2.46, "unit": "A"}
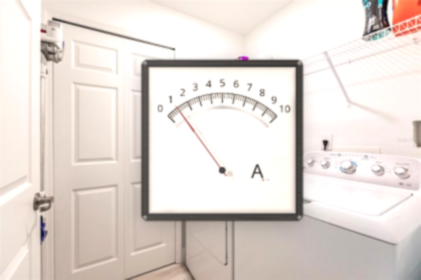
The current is {"value": 1, "unit": "A"}
